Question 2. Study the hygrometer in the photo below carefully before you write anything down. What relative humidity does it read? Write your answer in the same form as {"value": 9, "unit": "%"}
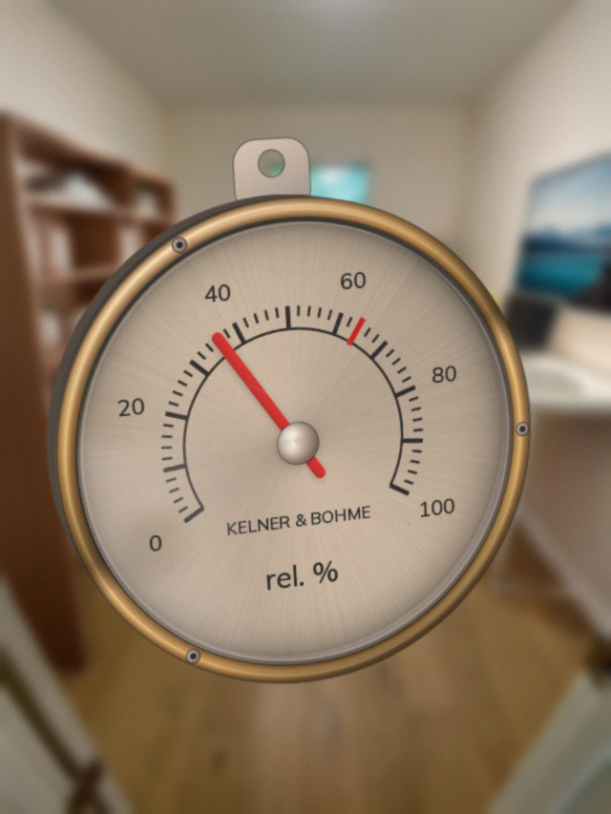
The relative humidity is {"value": 36, "unit": "%"}
